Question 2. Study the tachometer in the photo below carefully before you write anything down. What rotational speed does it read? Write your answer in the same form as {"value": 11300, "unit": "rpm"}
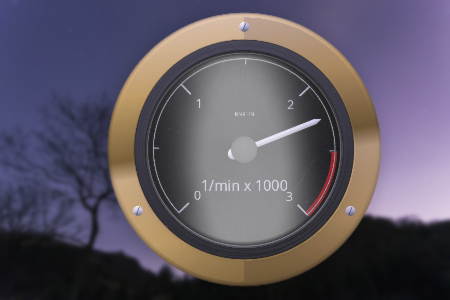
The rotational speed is {"value": 2250, "unit": "rpm"}
